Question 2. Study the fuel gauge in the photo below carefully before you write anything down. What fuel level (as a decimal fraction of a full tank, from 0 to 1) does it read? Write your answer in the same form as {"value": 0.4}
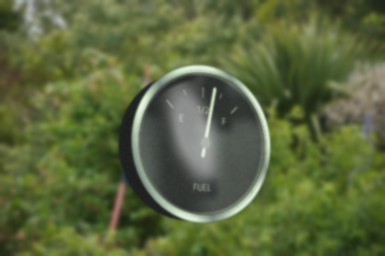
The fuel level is {"value": 0.625}
